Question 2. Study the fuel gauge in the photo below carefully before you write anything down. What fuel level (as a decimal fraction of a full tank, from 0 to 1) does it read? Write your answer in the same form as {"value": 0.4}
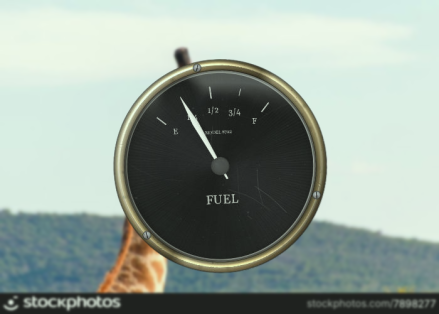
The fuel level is {"value": 0.25}
